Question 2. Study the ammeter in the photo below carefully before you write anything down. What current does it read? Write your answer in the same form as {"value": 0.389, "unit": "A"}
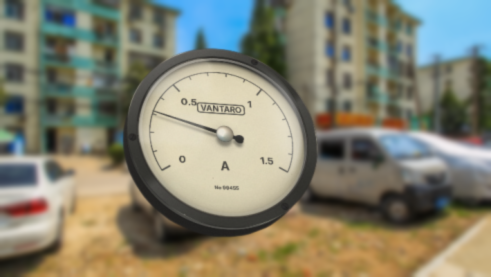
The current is {"value": 0.3, "unit": "A"}
